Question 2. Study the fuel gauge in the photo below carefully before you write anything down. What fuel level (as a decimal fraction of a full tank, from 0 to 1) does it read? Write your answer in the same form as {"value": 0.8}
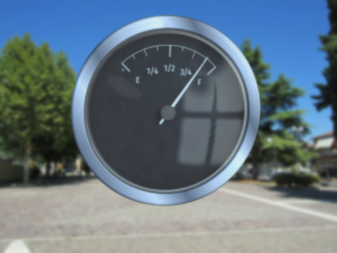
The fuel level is {"value": 0.875}
